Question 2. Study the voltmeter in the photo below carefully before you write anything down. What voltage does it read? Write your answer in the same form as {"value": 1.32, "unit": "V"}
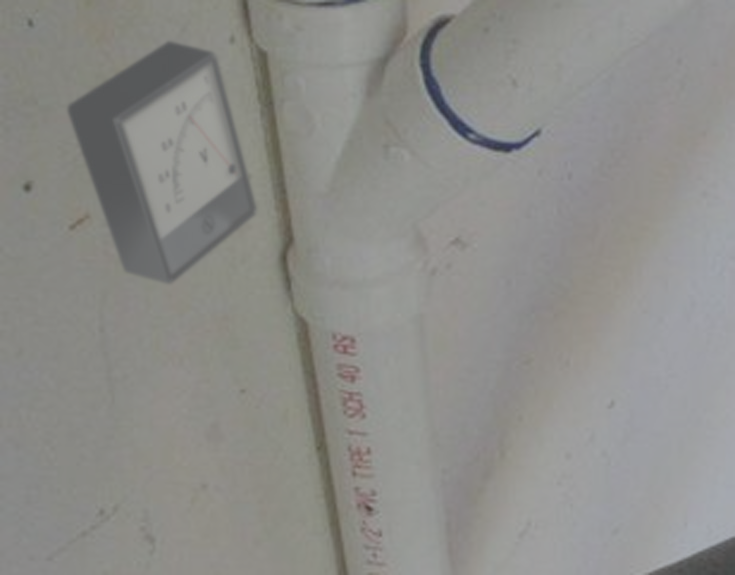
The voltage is {"value": 0.8, "unit": "V"}
